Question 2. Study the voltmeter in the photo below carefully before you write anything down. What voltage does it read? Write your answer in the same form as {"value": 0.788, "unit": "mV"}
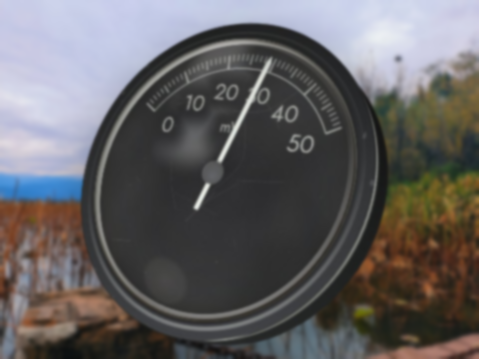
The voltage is {"value": 30, "unit": "mV"}
